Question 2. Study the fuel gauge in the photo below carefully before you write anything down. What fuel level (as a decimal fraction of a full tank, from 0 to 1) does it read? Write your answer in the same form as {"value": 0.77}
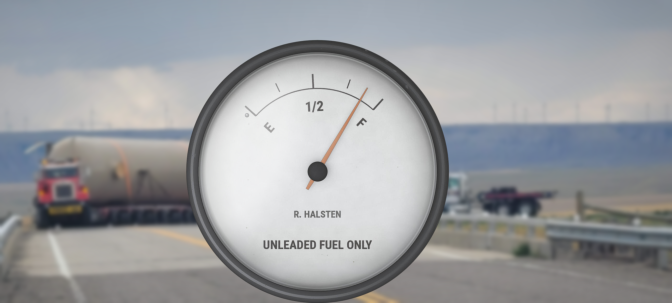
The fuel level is {"value": 0.875}
